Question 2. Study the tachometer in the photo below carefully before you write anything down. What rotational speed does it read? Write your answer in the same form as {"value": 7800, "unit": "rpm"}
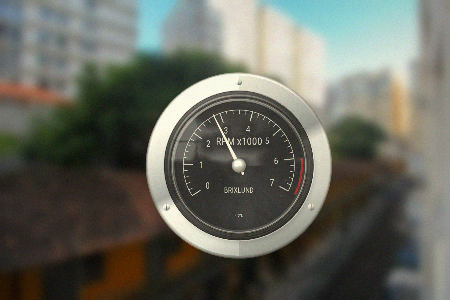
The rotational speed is {"value": 2800, "unit": "rpm"}
